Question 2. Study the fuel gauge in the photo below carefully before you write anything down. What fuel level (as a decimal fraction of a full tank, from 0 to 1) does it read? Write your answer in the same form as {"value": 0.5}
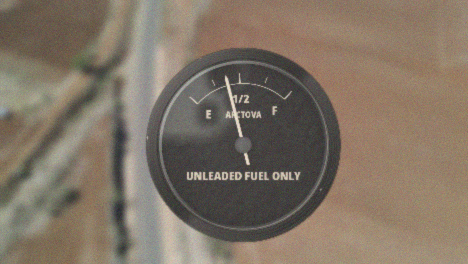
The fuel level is {"value": 0.375}
